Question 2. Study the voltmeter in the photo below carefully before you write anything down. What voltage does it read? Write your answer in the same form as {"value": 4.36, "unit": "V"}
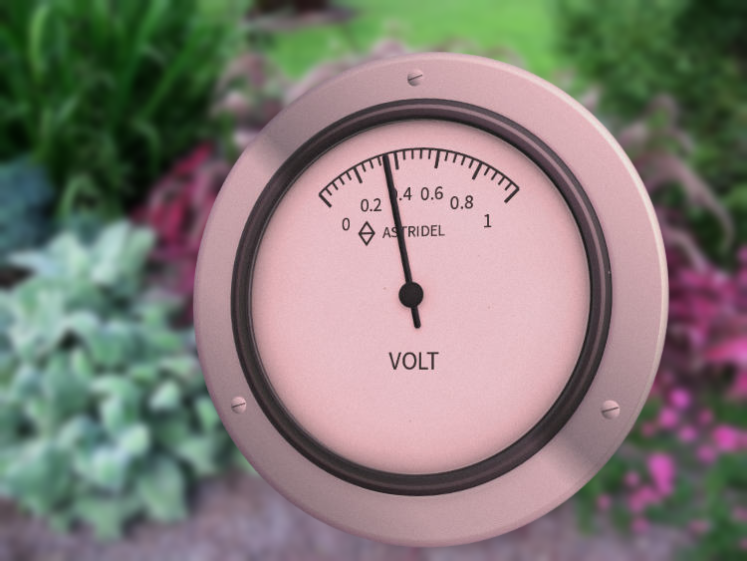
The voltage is {"value": 0.36, "unit": "V"}
